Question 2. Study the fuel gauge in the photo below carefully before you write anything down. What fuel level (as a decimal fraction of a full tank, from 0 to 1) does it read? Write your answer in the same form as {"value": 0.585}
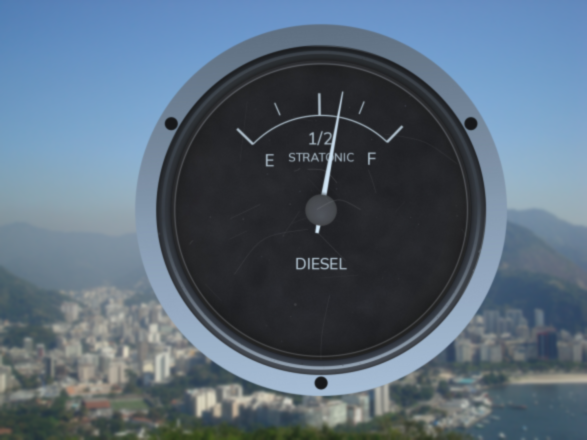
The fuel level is {"value": 0.625}
